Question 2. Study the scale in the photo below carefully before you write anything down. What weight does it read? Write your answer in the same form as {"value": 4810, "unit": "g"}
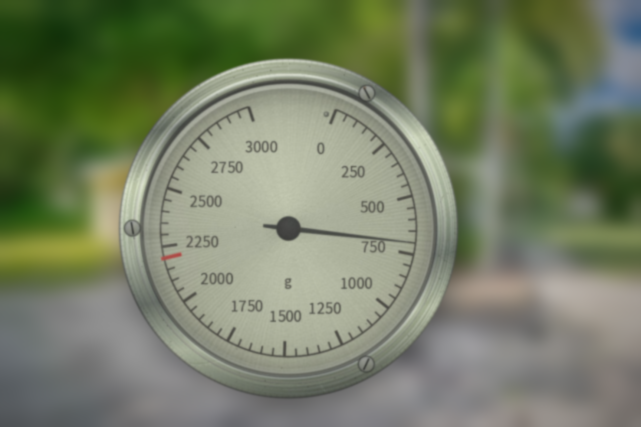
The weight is {"value": 700, "unit": "g"}
